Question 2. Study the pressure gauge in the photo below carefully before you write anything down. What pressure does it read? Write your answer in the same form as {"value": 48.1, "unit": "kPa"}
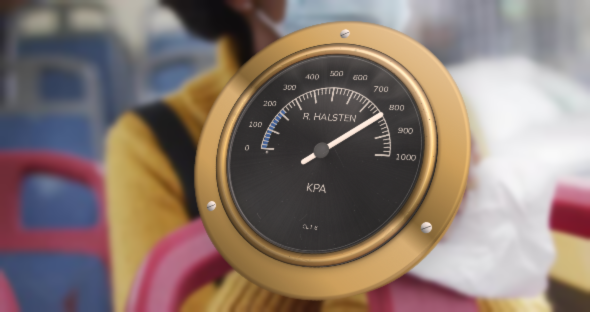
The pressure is {"value": 800, "unit": "kPa"}
